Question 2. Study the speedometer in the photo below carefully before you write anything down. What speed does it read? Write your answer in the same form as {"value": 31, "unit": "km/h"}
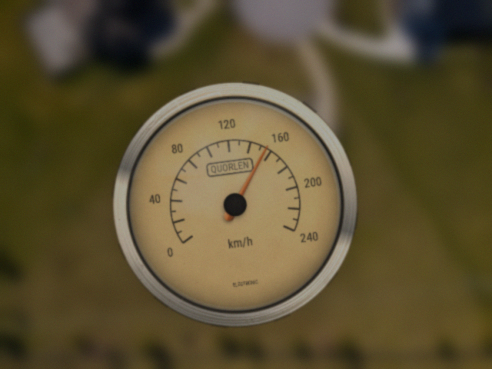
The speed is {"value": 155, "unit": "km/h"}
